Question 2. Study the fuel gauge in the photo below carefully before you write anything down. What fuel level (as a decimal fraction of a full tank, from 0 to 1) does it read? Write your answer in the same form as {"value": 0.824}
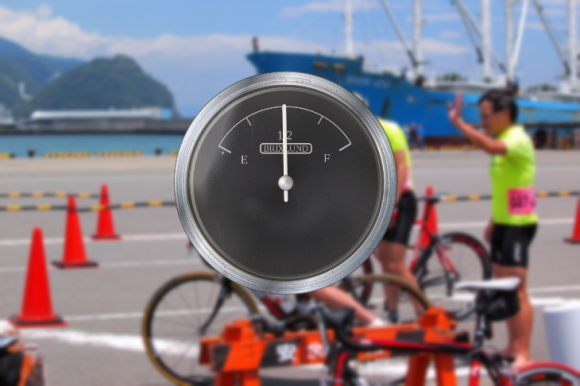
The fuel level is {"value": 0.5}
